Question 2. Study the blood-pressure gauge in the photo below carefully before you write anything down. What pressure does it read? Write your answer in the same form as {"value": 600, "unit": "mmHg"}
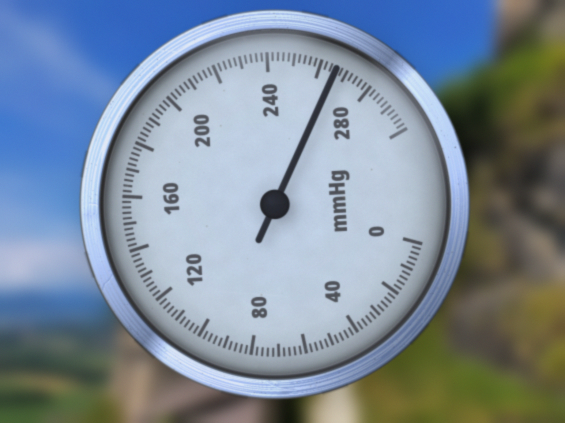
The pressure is {"value": 266, "unit": "mmHg"}
